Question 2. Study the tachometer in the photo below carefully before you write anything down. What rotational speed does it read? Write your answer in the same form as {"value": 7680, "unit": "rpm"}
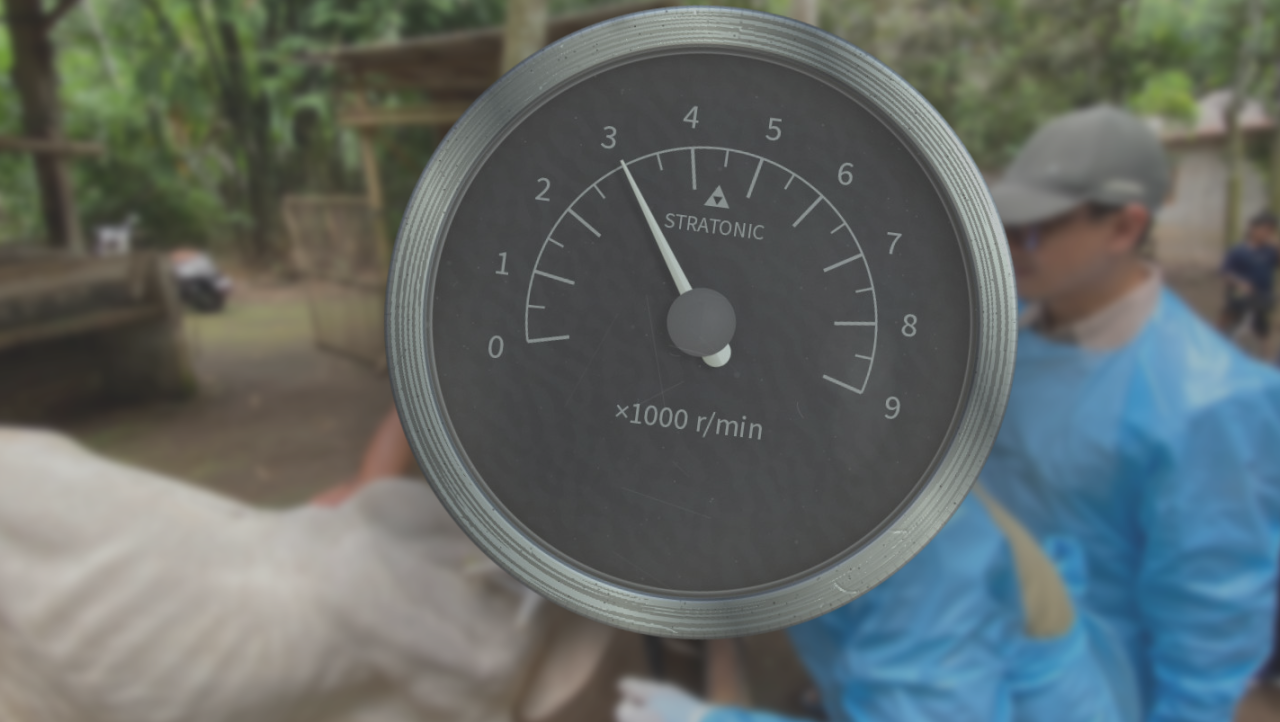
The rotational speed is {"value": 3000, "unit": "rpm"}
